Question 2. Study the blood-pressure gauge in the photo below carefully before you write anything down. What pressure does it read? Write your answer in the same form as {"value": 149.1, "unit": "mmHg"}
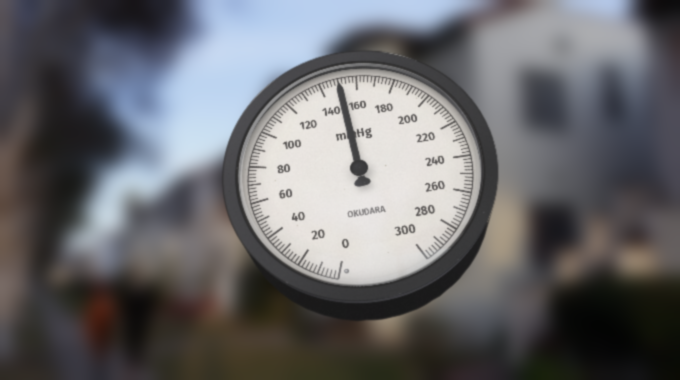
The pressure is {"value": 150, "unit": "mmHg"}
